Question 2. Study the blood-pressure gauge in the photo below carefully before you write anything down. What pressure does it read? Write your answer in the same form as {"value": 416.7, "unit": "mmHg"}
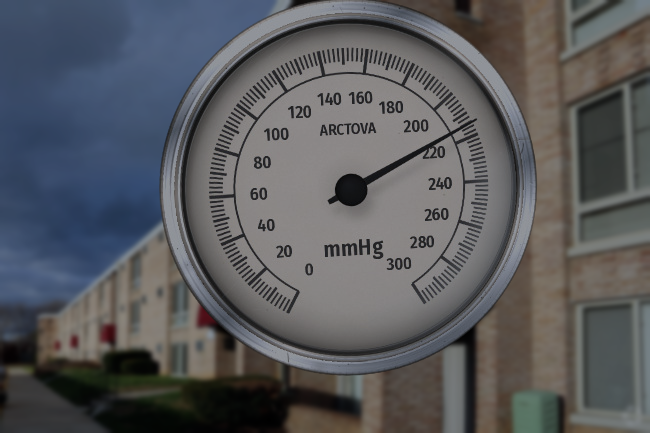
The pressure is {"value": 214, "unit": "mmHg"}
